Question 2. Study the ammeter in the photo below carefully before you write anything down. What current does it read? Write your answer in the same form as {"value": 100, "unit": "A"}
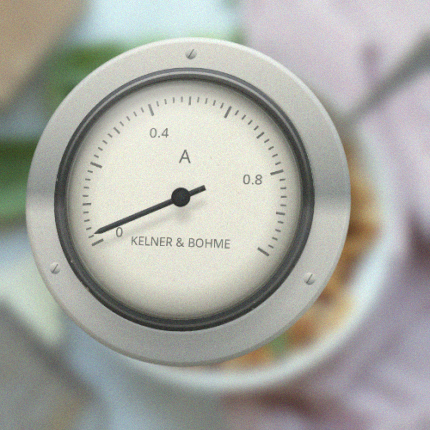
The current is {"value": 0.02, "unit": "A"}
